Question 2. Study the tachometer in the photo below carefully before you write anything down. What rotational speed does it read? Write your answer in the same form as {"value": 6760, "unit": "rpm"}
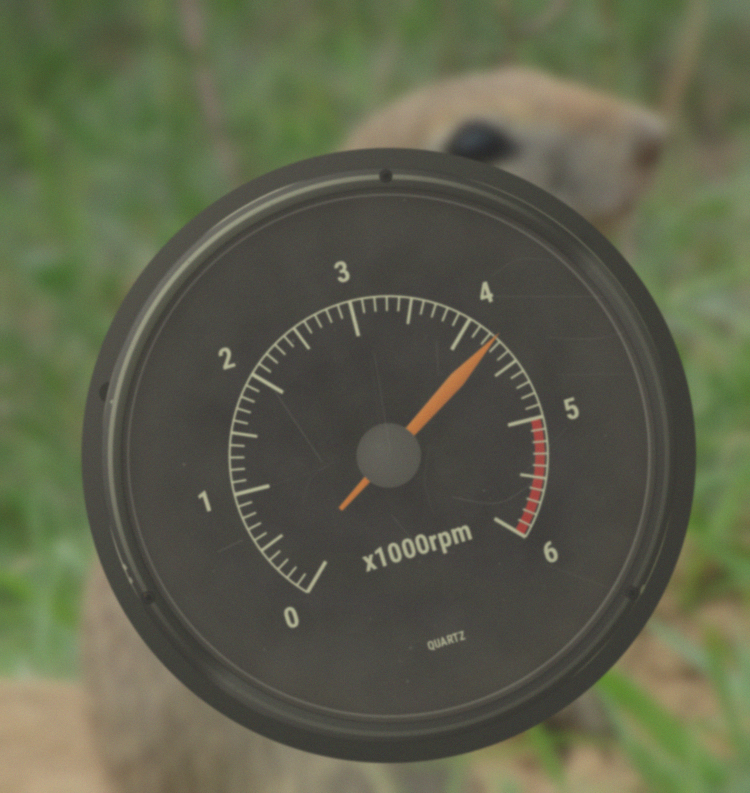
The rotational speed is {"value": 4250, "unit": "rpm"}
